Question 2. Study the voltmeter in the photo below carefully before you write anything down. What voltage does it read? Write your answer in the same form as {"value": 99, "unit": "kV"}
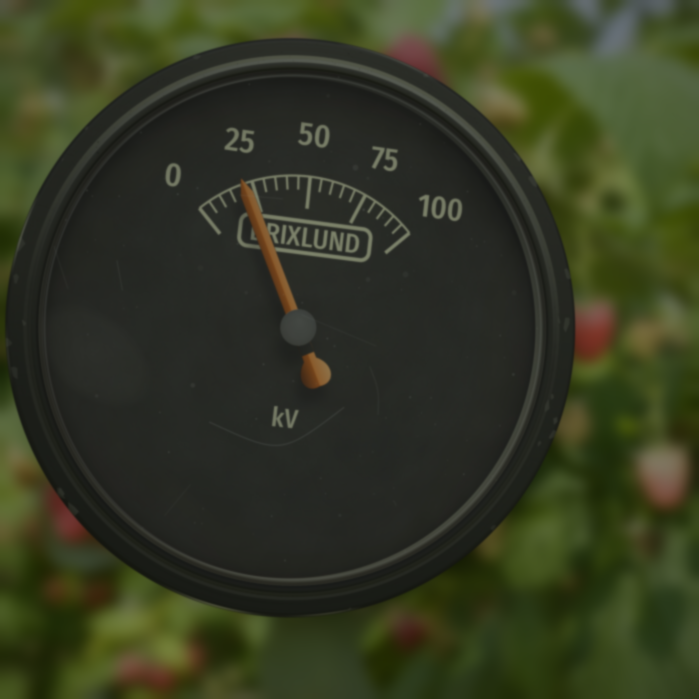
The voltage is {"value": 20, "unit": "kV"}
